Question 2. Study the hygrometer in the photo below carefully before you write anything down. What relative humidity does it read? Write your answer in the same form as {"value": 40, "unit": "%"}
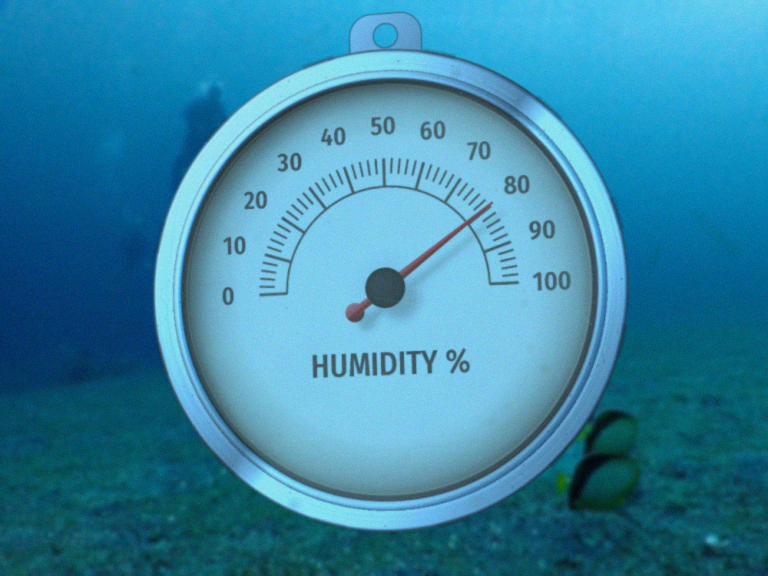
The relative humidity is {"value": 80, "unit": "%"}
